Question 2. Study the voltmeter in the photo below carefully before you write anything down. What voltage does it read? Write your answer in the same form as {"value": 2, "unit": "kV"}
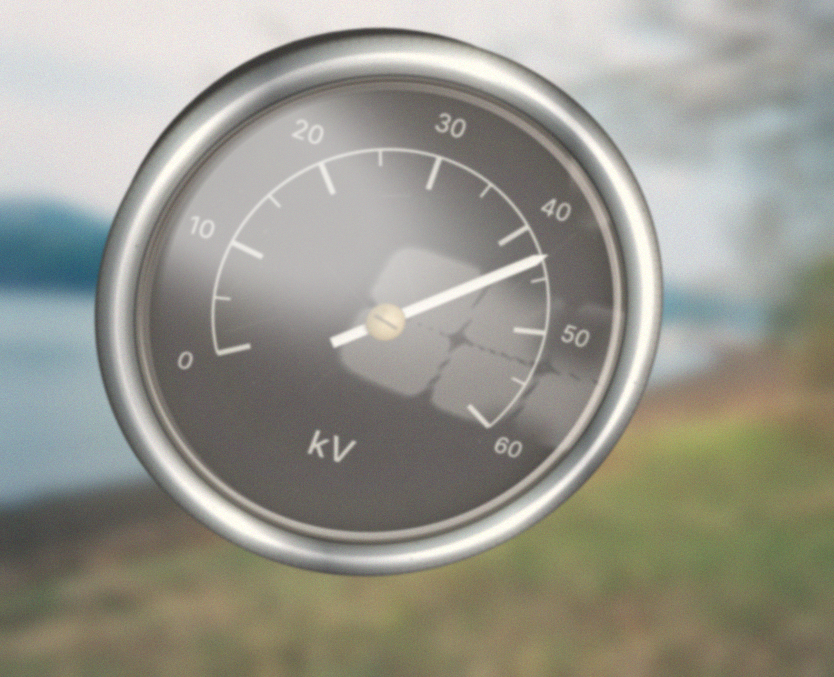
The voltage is {"value": 42.5, "unit": "kV"}
